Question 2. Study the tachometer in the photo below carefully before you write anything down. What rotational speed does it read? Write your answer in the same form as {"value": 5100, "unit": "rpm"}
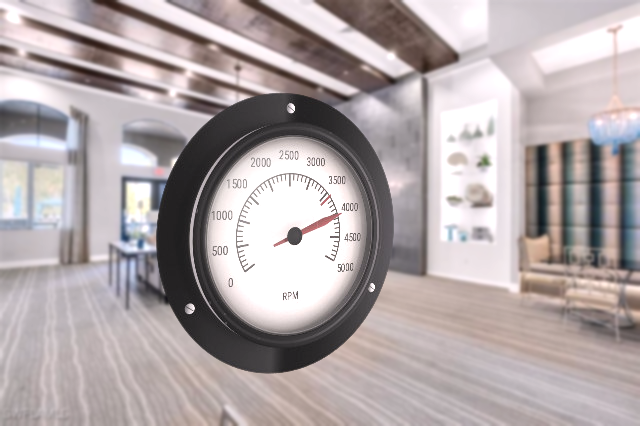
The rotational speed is {"value": 4000, "unit": "rpm"}
